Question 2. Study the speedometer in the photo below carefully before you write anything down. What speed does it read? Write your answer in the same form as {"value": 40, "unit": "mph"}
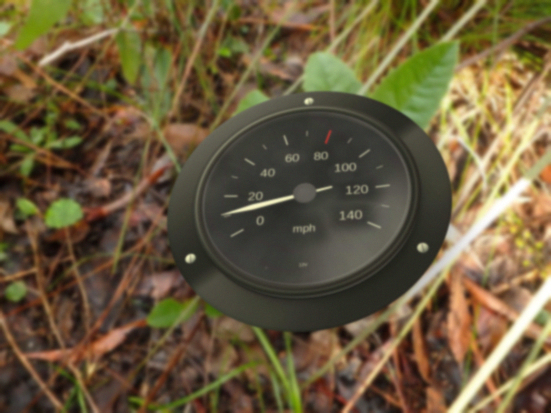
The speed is {"value": 10, "unit": "mph"}
